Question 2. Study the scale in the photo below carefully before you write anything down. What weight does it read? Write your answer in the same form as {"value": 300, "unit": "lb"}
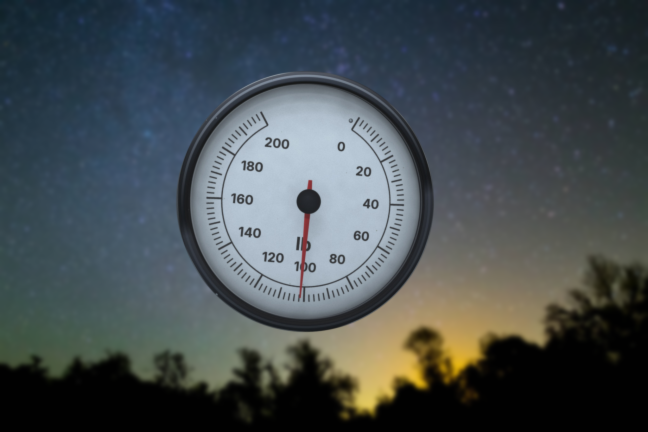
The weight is {"value": 102, "unit": "lb"}
